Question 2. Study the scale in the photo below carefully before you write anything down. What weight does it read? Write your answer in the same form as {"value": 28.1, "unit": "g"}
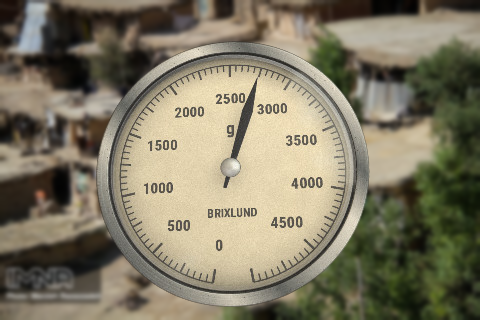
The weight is {"value": 2750, "unit": "g"}
